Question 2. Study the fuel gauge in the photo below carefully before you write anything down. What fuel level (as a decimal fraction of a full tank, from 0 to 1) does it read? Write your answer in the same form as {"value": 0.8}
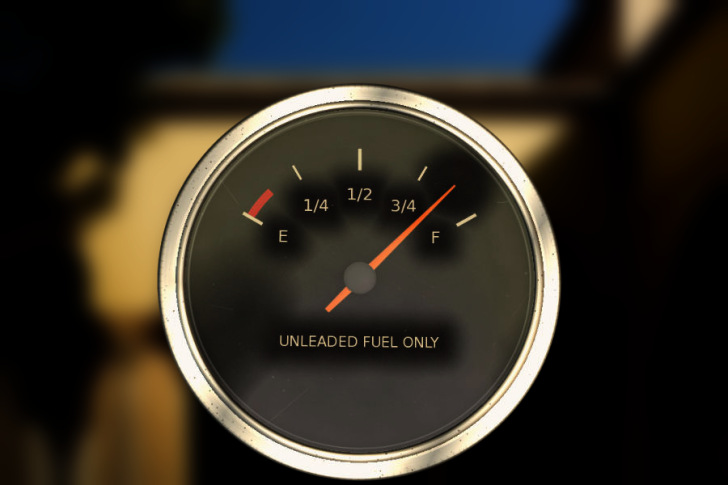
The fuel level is {"value": 0.875}
